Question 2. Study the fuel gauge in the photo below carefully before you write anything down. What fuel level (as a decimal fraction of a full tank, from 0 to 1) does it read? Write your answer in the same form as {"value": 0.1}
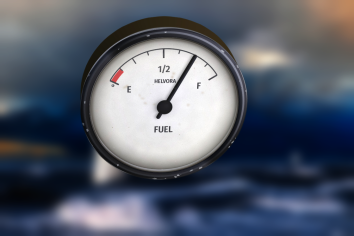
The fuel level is {"value": 0.75}
